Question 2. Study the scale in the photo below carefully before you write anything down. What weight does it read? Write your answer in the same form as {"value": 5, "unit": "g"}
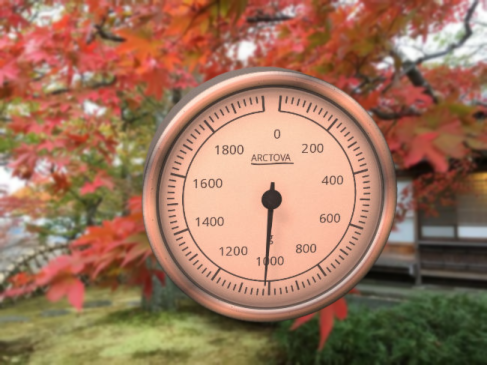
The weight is {"value": 1020, "unit": "g"}
